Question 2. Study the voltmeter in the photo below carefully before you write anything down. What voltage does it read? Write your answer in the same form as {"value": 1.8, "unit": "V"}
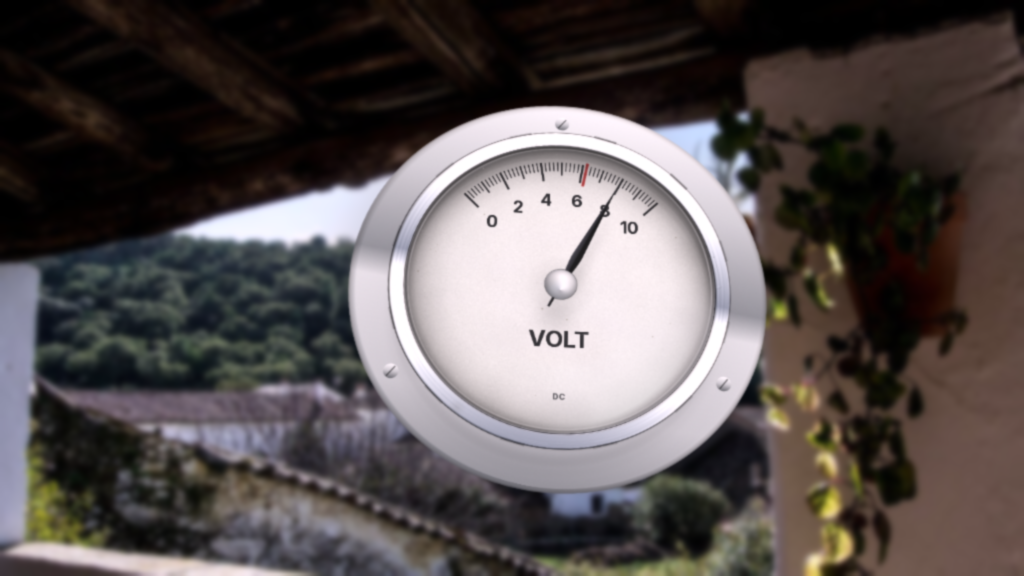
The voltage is {"value": 8, "unit": "V"}
